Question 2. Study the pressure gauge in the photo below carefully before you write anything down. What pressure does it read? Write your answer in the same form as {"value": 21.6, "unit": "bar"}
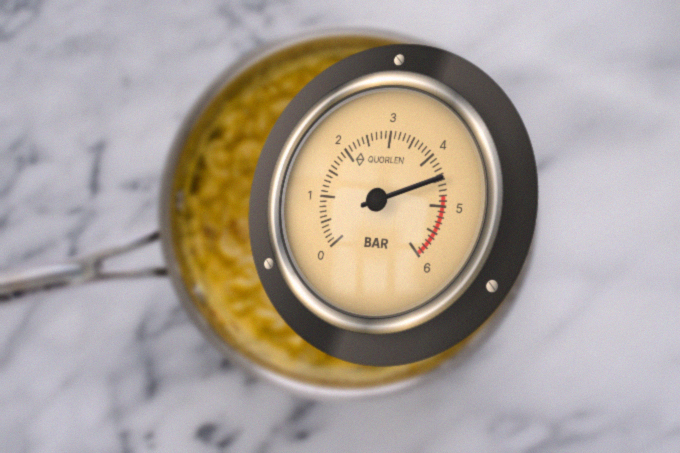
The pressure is {"value": 4.5, "unit": "bar"}
